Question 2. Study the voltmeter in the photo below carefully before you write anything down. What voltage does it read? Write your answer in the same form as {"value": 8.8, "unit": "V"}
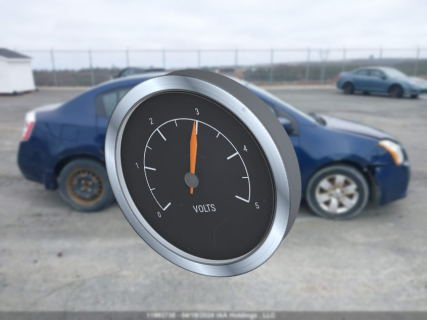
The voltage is {"value": 3, "unit": "V"}
